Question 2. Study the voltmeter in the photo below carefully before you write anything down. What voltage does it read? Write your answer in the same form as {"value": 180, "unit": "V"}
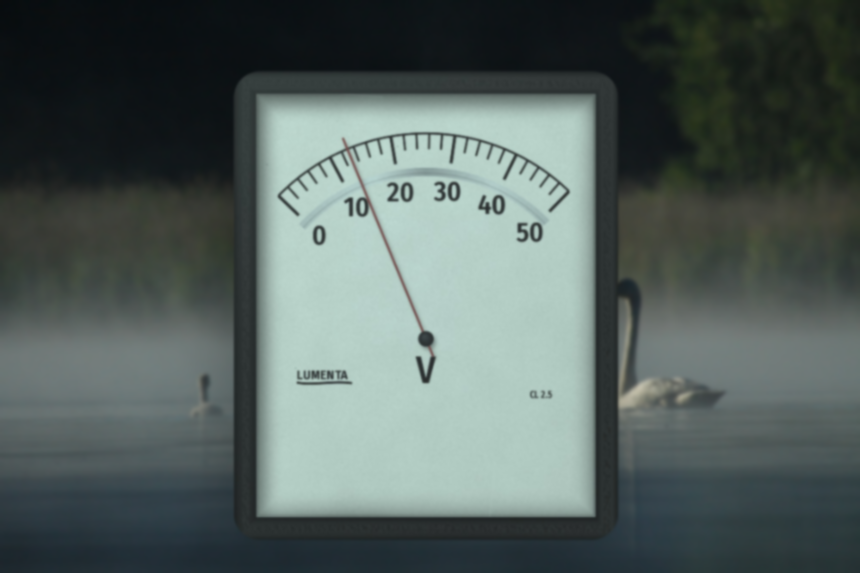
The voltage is {"value": 13, "unit": "V"}
